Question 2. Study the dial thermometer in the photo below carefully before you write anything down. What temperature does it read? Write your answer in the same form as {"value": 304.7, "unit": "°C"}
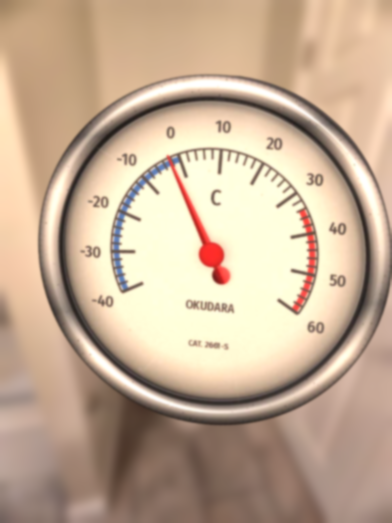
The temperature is {"value": -2, "unit": "°C"}
